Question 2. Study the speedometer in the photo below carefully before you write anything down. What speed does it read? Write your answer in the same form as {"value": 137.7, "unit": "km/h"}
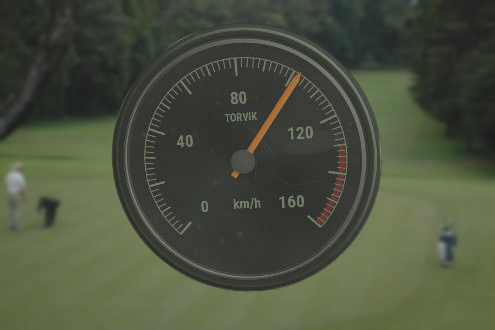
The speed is {"value": 102, "unit": "km/h"}
